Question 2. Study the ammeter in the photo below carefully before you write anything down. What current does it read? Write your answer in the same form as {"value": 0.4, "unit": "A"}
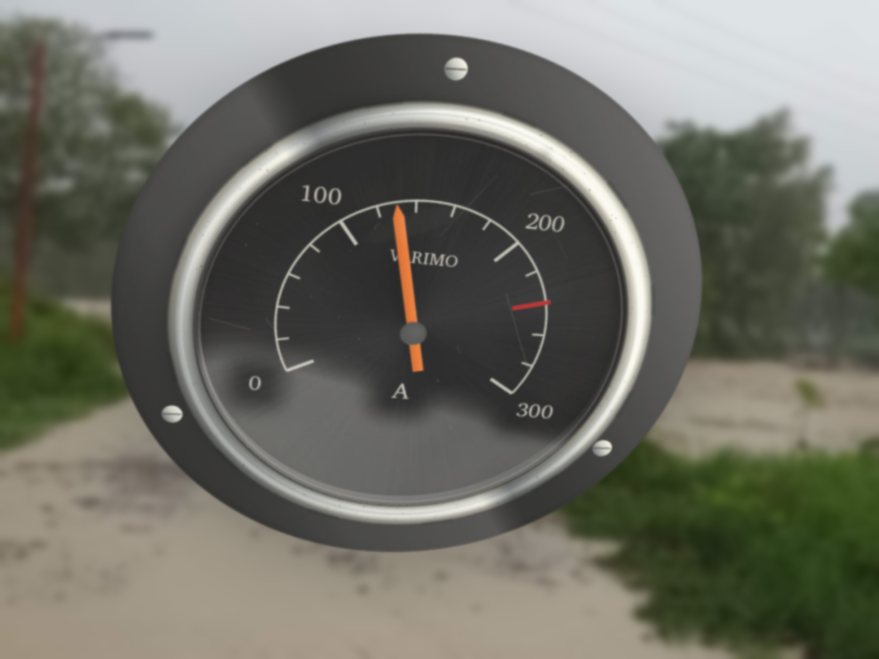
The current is {"value": 130, "unit": "A"}
